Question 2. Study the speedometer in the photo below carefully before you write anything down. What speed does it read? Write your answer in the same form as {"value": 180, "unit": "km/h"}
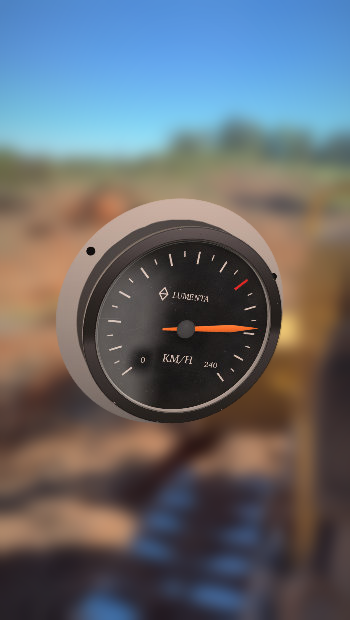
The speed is {"value": 195, "unit": "km/h"}
